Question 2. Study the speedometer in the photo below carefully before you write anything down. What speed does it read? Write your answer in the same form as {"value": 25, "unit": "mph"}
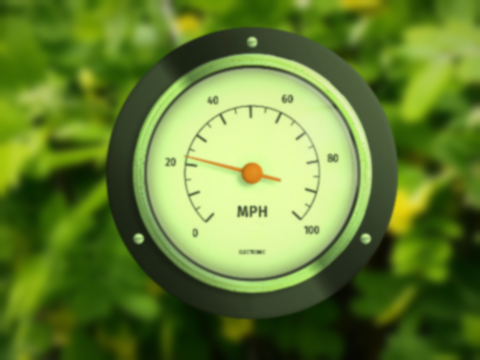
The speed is {"value": 22.5, "unit": "mph"}
